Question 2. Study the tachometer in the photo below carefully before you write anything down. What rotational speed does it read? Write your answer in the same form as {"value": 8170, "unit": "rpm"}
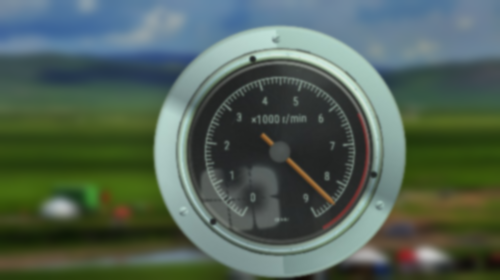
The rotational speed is {"value": 8500, "unit": "rpm"}
